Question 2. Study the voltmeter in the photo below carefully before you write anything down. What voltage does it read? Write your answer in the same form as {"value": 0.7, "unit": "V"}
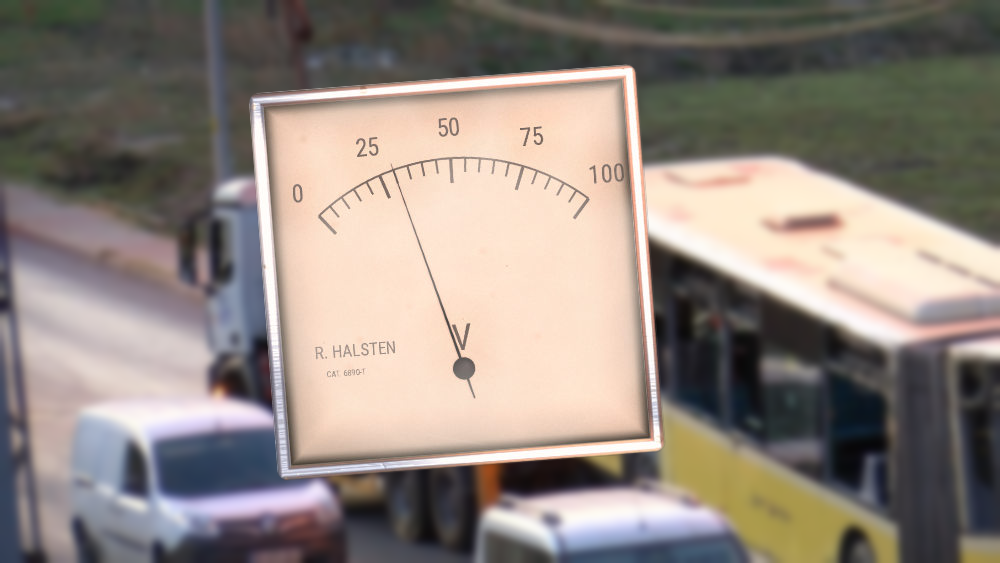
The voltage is {"value": 30, "unit": "V"}
